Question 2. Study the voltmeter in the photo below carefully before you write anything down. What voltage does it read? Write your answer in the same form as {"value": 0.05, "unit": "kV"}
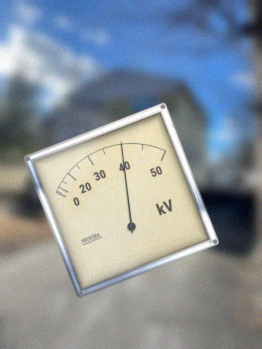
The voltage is {"value": 40, "unit": "kV"}
